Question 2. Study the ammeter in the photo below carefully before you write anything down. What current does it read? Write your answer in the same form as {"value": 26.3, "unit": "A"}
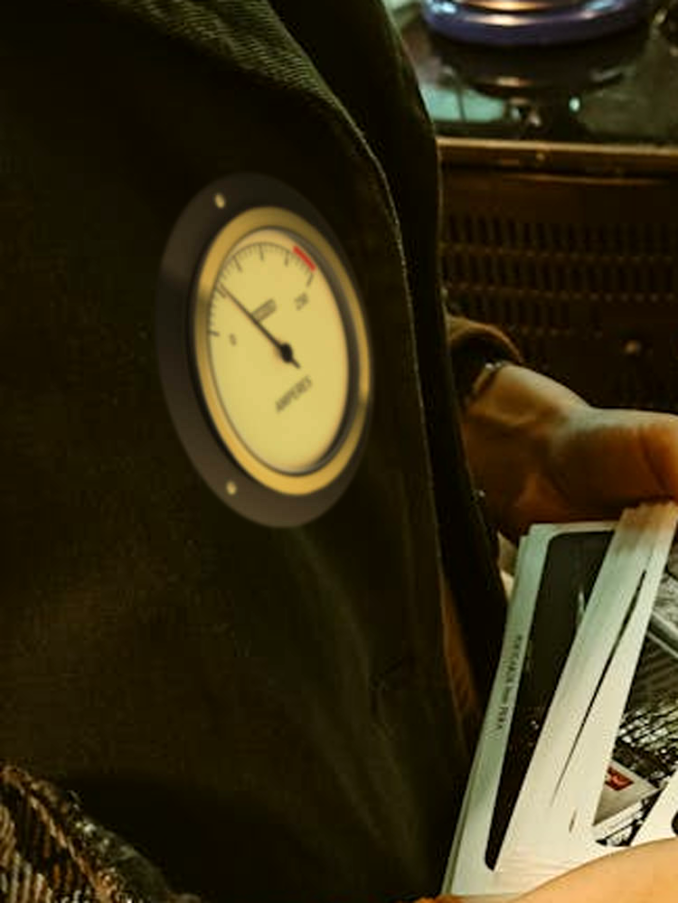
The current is {"value": 50, "unit": "A"}
